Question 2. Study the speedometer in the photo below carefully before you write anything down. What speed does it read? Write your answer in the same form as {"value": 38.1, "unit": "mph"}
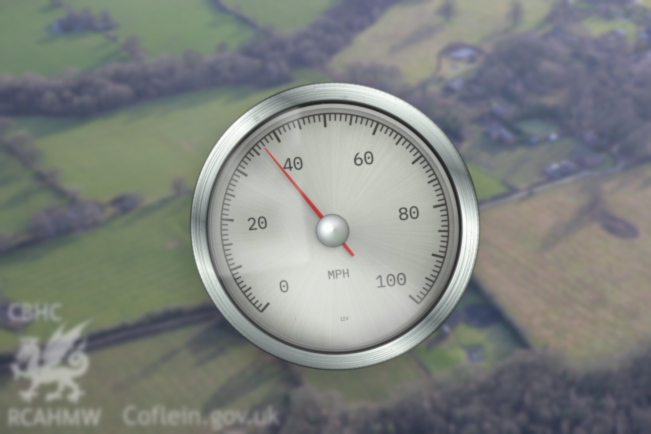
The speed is {"value": 37, "unit": "mph"}
